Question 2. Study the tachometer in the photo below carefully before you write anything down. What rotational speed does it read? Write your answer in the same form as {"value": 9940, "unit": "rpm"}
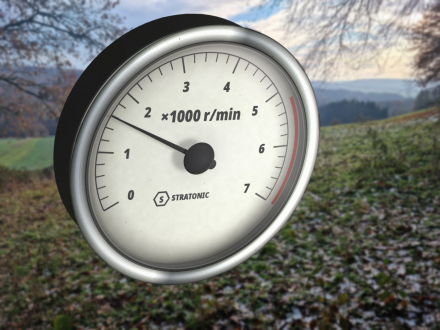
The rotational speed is {"value": 1600, "unit": "rpm"}
